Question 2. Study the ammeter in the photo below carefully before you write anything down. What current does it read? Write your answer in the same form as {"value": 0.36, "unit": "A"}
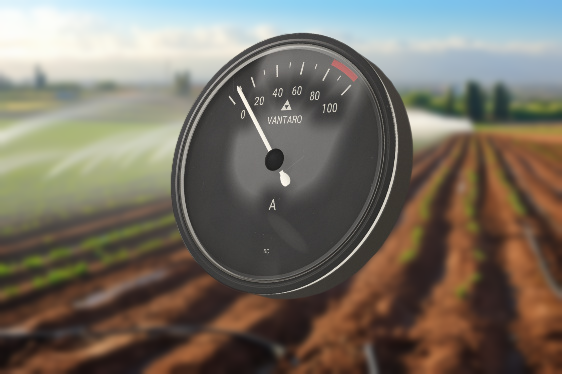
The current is {"value": 10, "unit": "A"}
